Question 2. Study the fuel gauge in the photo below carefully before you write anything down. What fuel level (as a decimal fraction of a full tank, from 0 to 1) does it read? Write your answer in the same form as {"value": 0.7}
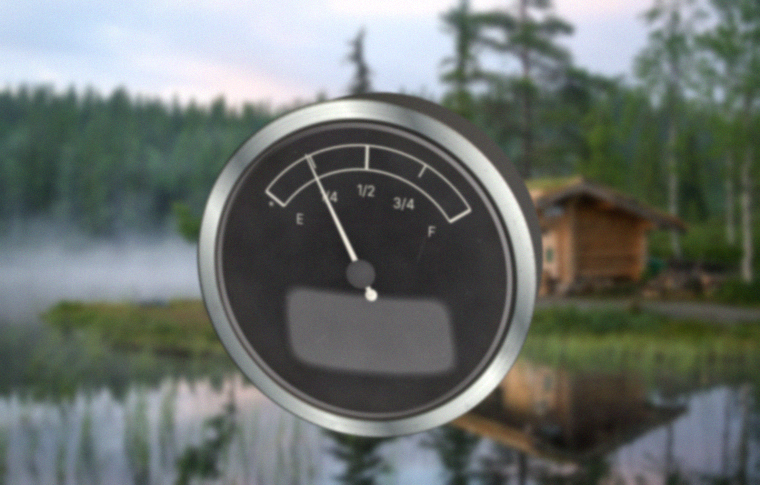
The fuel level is {"value": 0.25}
